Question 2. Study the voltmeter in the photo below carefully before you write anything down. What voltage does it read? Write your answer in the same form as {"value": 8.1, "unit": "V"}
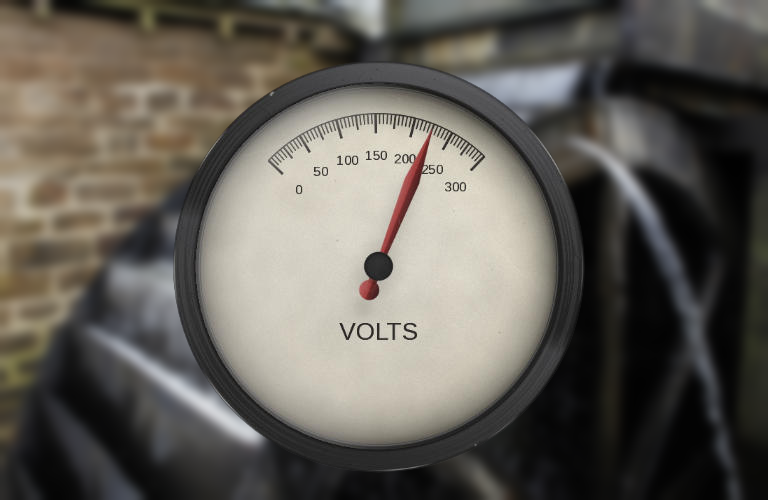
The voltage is {"value": 225, "unit": "V"}
